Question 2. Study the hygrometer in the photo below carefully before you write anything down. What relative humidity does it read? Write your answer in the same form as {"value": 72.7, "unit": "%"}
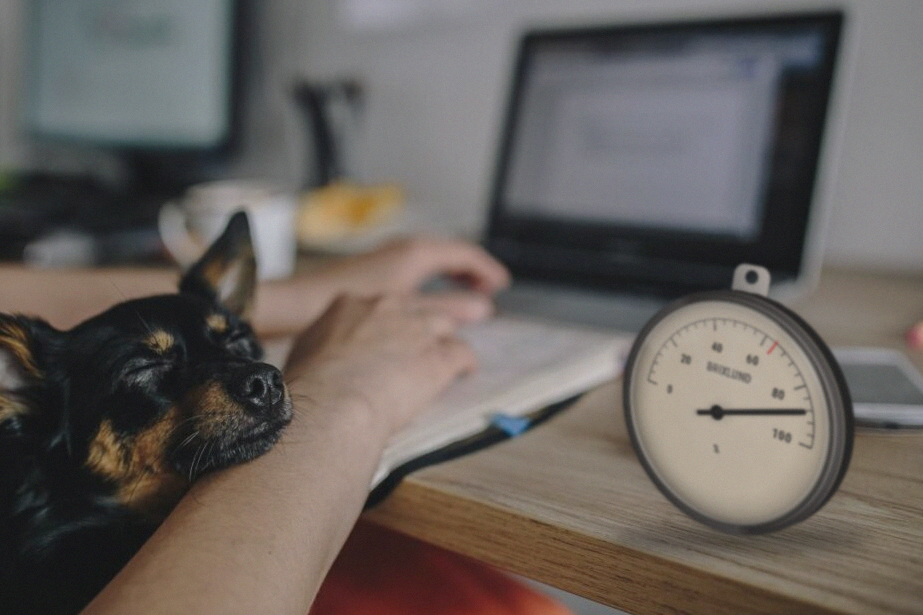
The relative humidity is {"value": 88, "unit": "%"}
